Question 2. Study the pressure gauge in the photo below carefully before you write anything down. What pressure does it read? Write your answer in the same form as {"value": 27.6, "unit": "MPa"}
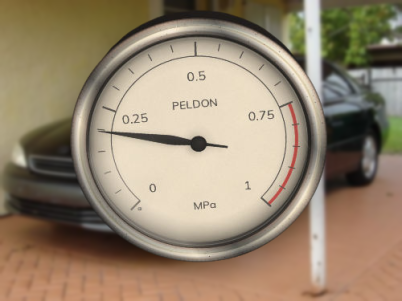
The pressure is {"value": 0.2, "unit": "MPa"}
